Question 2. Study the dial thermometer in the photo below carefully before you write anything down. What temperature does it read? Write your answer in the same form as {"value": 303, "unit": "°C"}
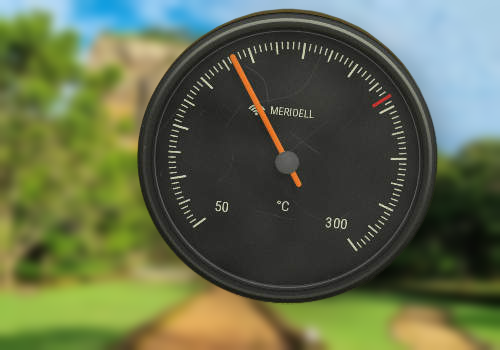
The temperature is {"value": 142.5, "unit": "°C"}
